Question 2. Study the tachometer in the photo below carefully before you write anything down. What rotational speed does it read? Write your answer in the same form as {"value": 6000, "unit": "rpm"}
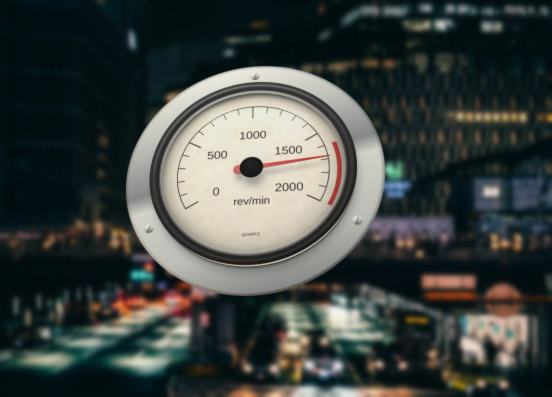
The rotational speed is {"value": 1700, "unit": "rpm"}
